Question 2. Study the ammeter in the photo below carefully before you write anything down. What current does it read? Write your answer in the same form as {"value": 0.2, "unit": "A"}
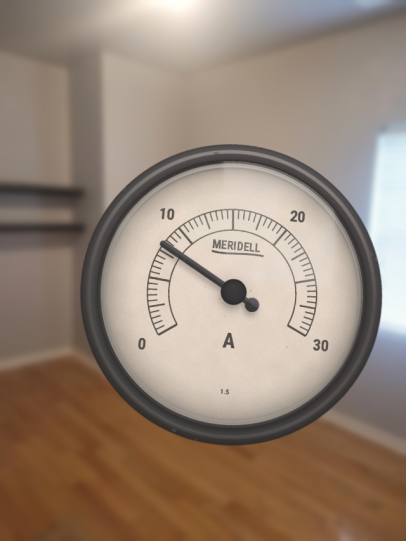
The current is {"value": 8, "unit": "A"}
